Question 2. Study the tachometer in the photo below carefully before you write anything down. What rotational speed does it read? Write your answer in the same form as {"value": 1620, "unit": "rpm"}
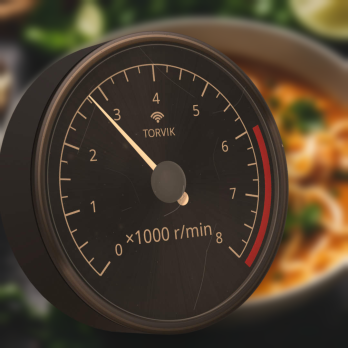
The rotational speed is {"value": 2750, "unit": "rpm"}
